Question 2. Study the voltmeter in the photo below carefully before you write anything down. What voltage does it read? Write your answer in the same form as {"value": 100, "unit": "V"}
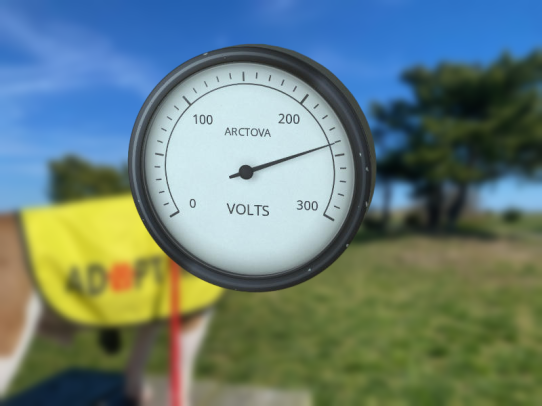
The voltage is {"value": 240, "unit": "V"}
